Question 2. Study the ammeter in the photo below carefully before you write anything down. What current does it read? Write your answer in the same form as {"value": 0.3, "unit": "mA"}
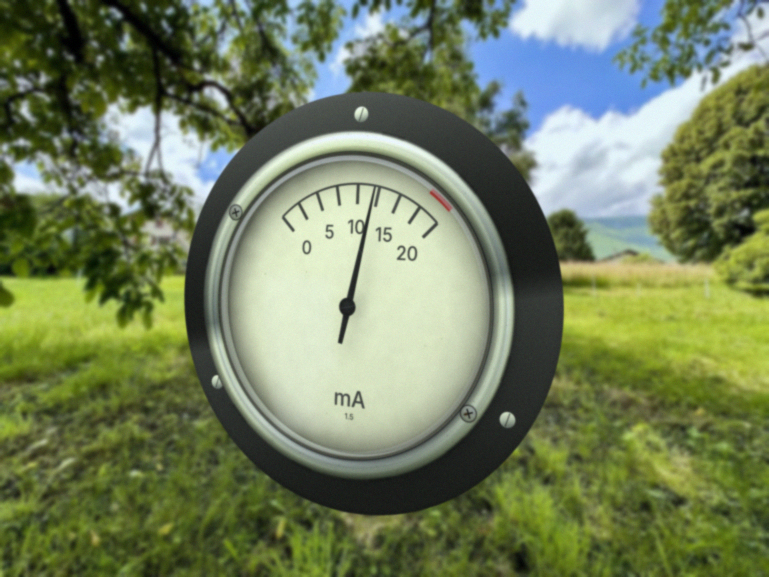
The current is {"value": 12.5, "unit": "mA"}
